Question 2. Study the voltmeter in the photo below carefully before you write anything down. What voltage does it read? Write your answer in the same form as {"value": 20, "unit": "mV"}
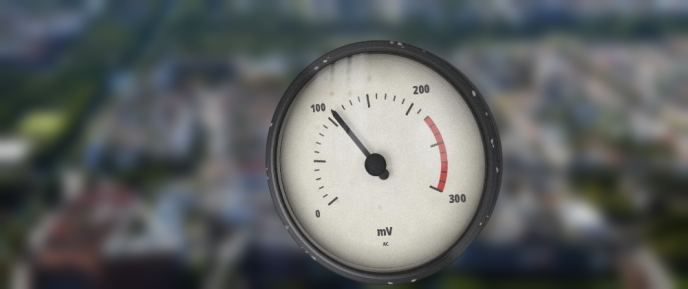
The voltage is {"value": 110, "unit": "mV"}
